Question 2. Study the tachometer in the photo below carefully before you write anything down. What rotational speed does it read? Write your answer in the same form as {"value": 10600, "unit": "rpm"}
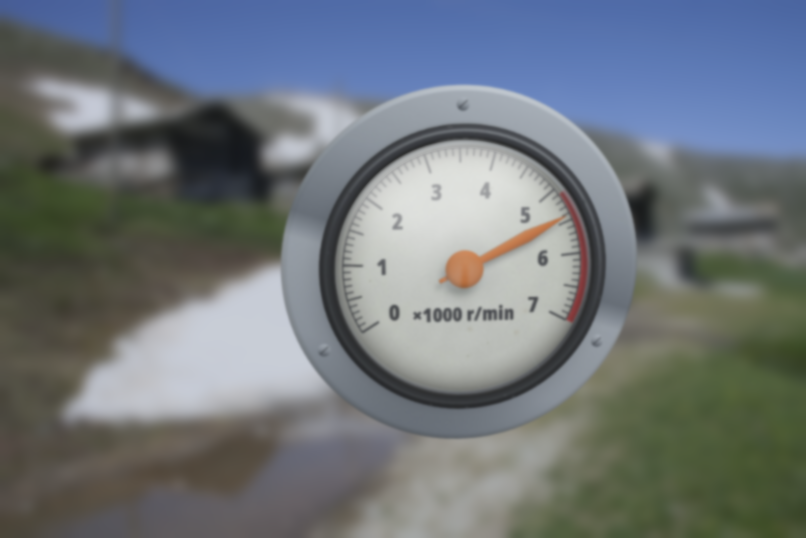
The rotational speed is {"value": 5400, "unit": "rpm"}
